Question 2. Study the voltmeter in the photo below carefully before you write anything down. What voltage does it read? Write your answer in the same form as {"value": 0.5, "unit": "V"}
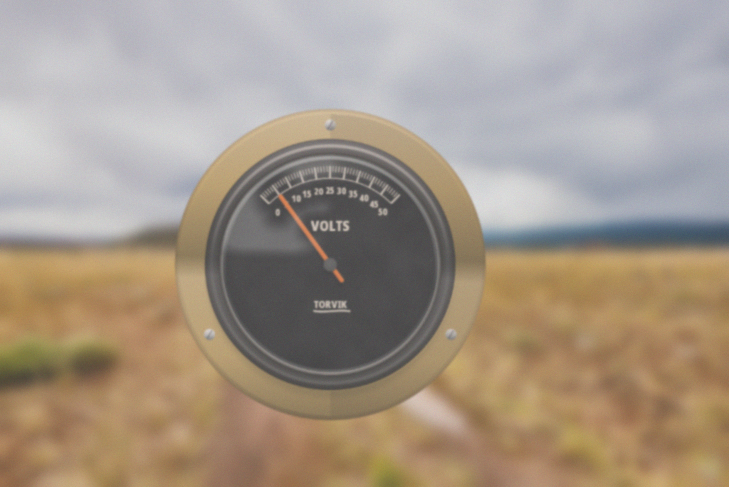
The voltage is {"value": 5, "unit": "V"}
